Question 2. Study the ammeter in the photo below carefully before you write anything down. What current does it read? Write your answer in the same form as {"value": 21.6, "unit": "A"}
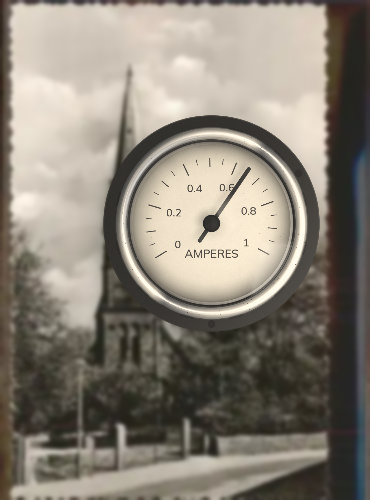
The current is {"value": 0.65, "unit": "A"}
